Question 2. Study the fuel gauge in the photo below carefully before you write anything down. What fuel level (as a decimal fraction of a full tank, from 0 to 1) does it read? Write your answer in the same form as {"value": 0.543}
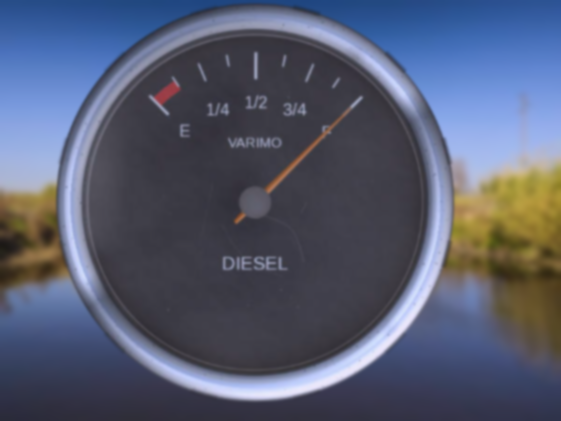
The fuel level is {"value": 1}
